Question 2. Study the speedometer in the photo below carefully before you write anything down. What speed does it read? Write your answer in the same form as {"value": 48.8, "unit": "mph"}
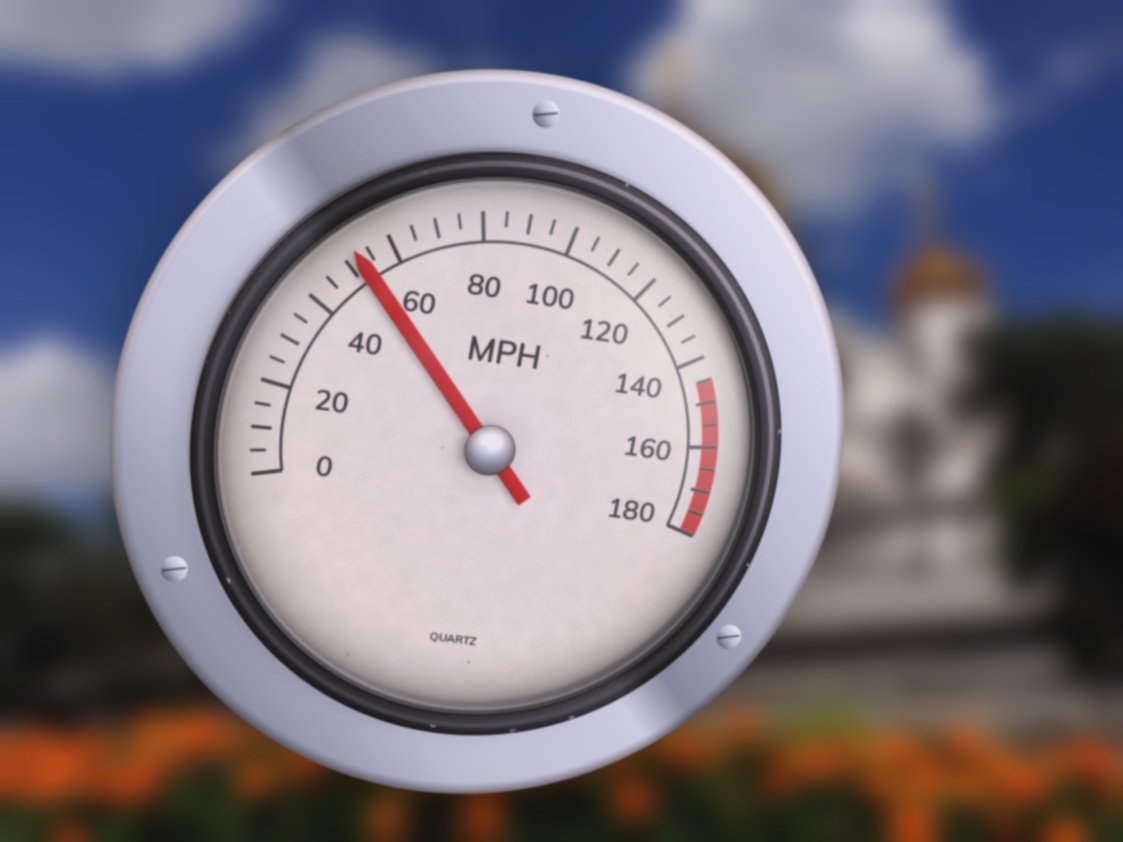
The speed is {"value": 52.5, "unit": "mph"}
